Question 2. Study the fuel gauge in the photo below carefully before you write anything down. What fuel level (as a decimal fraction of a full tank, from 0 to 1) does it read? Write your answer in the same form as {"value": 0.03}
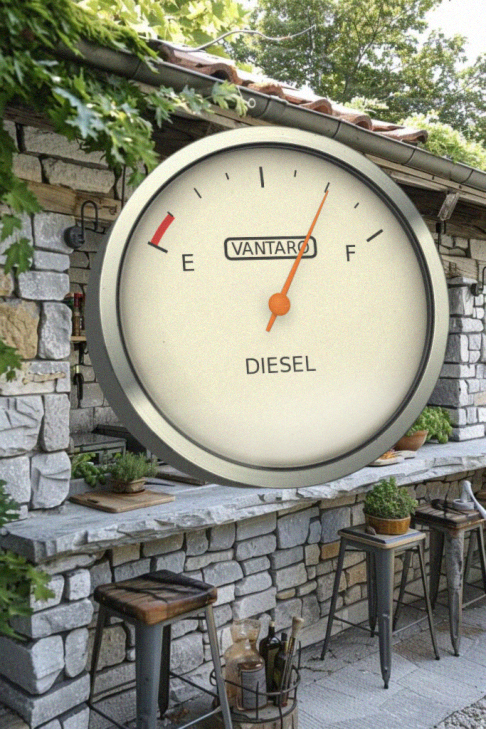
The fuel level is {"value": 0.75}
